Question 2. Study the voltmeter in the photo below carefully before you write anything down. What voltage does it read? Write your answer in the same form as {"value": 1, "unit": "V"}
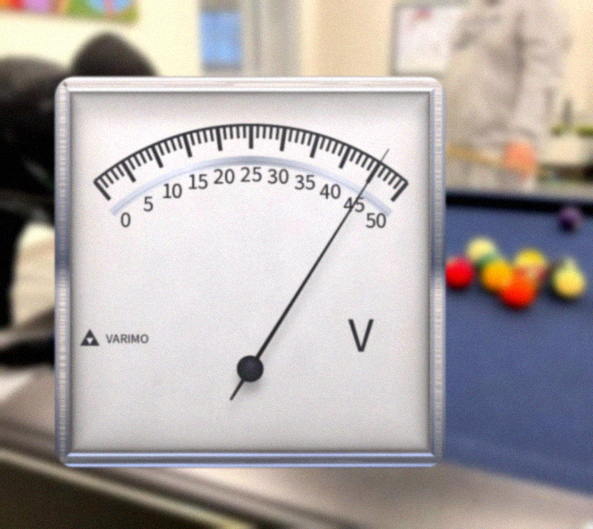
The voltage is {"value": 45, "unit": "V"}
